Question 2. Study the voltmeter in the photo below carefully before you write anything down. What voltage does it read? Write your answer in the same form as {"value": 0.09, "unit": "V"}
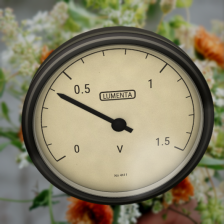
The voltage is {"value": 0.4, "unit": "V"}
